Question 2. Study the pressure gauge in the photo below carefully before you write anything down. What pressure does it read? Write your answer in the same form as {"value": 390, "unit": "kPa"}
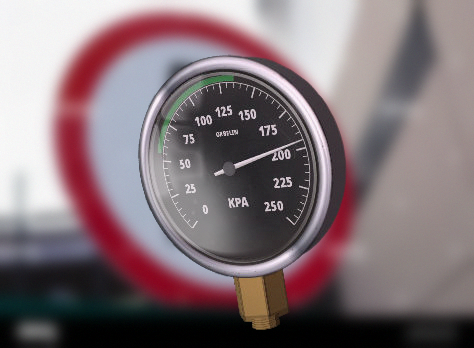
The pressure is {"value": 195, "unit": "kPa"}
